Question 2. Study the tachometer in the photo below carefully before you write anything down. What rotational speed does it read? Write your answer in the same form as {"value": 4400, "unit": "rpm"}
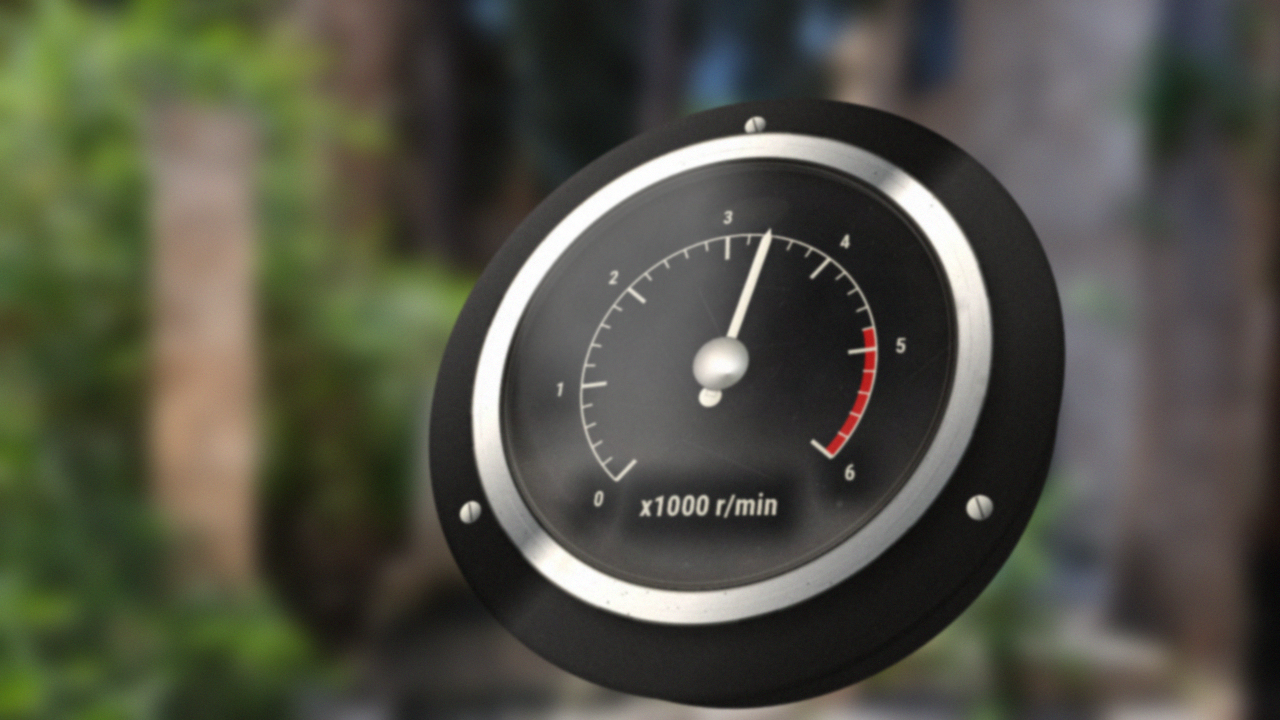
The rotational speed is {"value": 3400, "unit": "rpm"}
